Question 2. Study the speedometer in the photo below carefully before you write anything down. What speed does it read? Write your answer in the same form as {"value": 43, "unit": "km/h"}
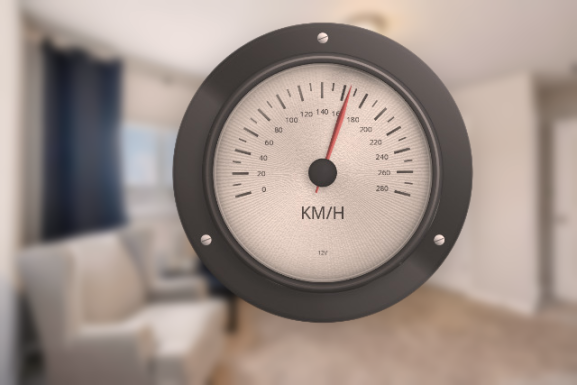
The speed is {"value": 165, "unit": "km/h"}
